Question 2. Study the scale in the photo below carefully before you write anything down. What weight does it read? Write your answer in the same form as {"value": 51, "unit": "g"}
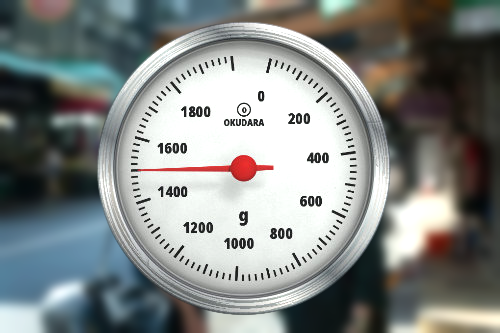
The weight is {"value": 1500, "unit": "g"}
